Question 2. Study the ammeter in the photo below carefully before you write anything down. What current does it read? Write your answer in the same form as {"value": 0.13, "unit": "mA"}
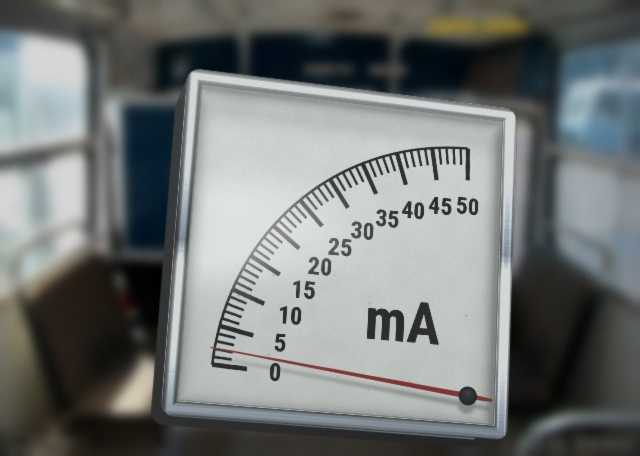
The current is {"value": 2, "unit": "mA"}
